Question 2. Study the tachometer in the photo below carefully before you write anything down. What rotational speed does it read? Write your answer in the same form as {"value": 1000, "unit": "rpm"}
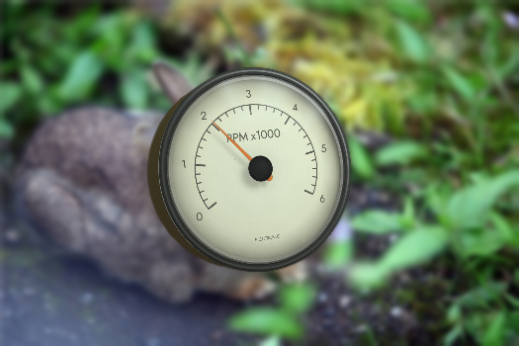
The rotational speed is {"value": 2000, "unit": "rpm"}
